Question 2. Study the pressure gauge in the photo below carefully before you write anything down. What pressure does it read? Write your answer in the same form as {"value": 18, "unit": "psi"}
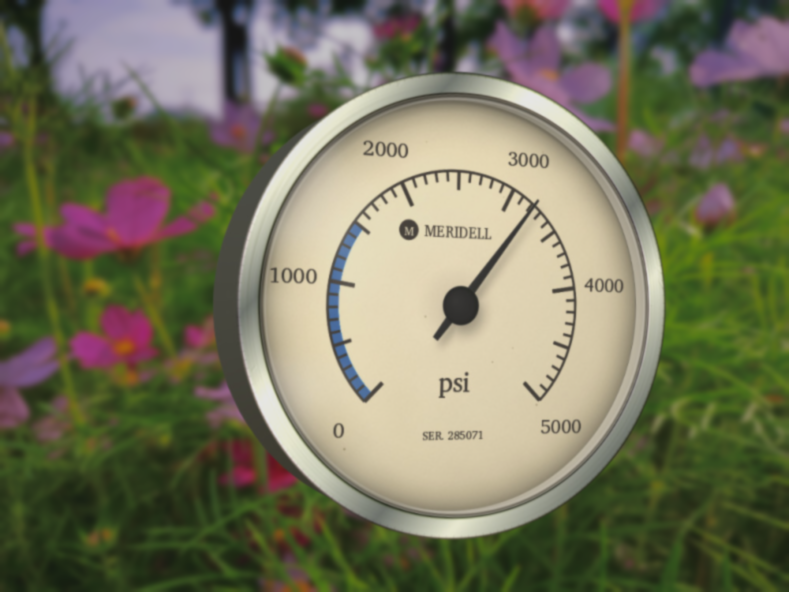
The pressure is {"value": 3200, "unit": "psi"}
